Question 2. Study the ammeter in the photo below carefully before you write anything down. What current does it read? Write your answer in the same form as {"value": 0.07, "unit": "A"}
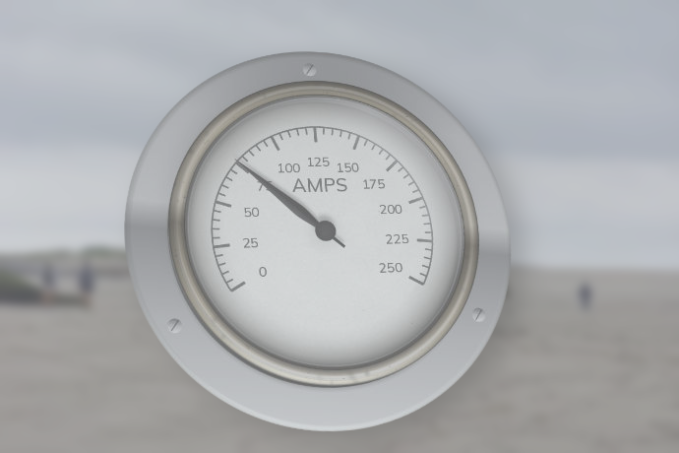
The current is {"value": 75, "unit": "A"}
